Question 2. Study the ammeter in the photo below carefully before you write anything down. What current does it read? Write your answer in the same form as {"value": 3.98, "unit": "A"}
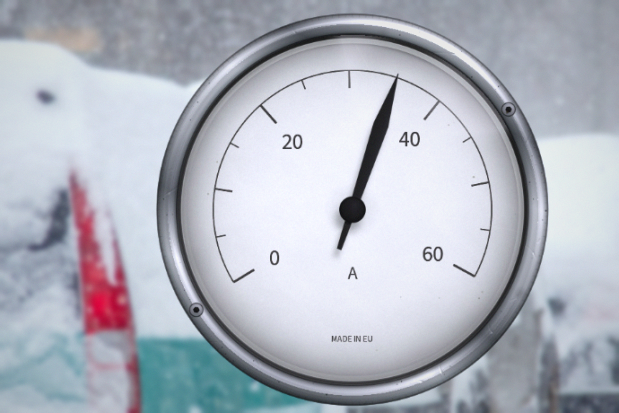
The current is {"value": 35, "unit": "A"}
